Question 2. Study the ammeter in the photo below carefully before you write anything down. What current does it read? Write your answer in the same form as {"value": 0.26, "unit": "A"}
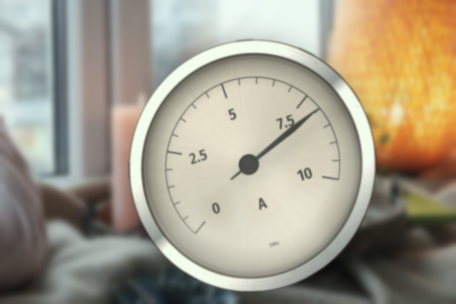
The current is {"value": 8, "unit": "A"}
